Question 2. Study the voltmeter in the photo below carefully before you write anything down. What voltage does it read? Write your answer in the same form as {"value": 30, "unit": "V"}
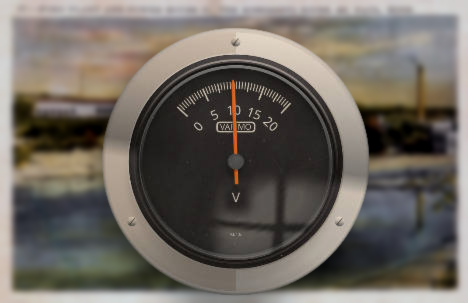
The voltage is {"value": 10, "unit": "V"}
